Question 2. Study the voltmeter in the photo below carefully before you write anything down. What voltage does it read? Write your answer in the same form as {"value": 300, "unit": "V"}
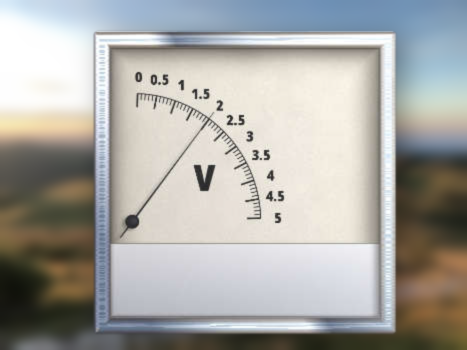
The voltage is {"value": 2, "unit": "V"}
